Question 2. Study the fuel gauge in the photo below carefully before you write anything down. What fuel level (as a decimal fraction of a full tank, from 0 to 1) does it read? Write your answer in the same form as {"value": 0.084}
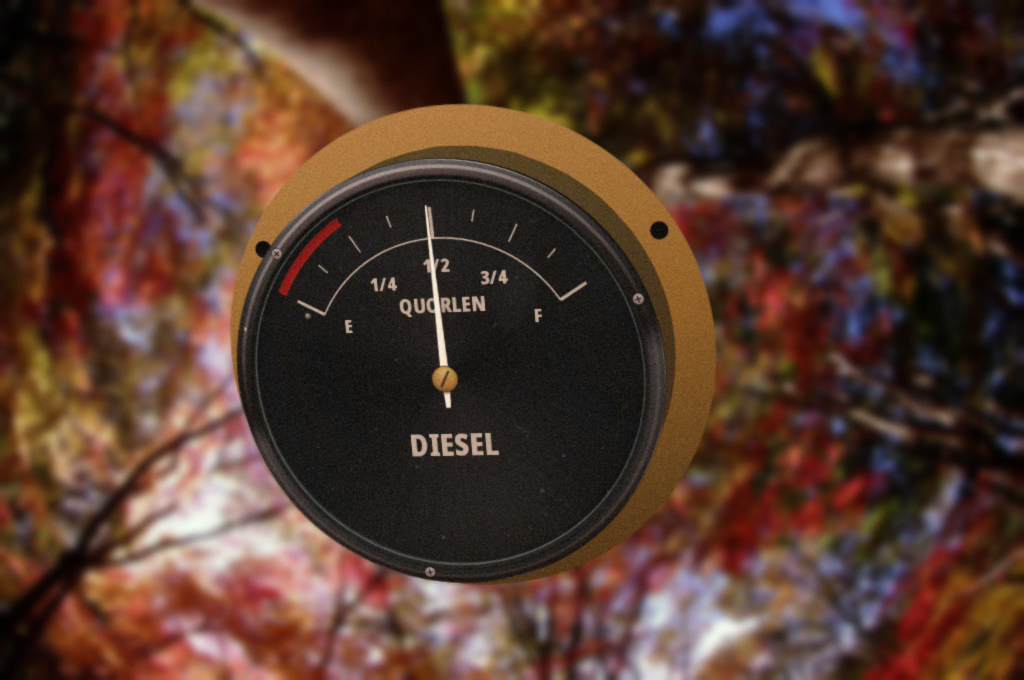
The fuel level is {"value": 0.5}
